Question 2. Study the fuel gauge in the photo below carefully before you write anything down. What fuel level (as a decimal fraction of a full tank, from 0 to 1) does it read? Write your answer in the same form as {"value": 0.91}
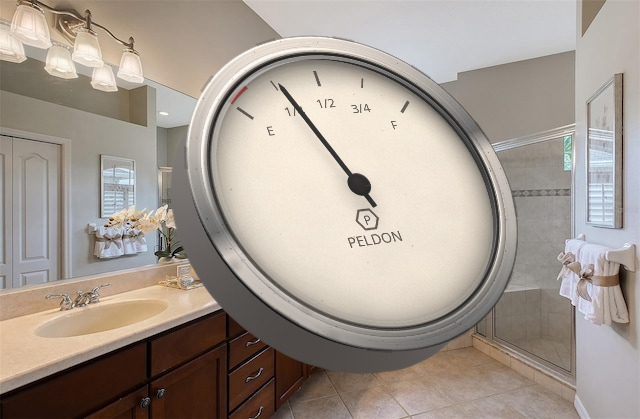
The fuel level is {"value": 0.25}
